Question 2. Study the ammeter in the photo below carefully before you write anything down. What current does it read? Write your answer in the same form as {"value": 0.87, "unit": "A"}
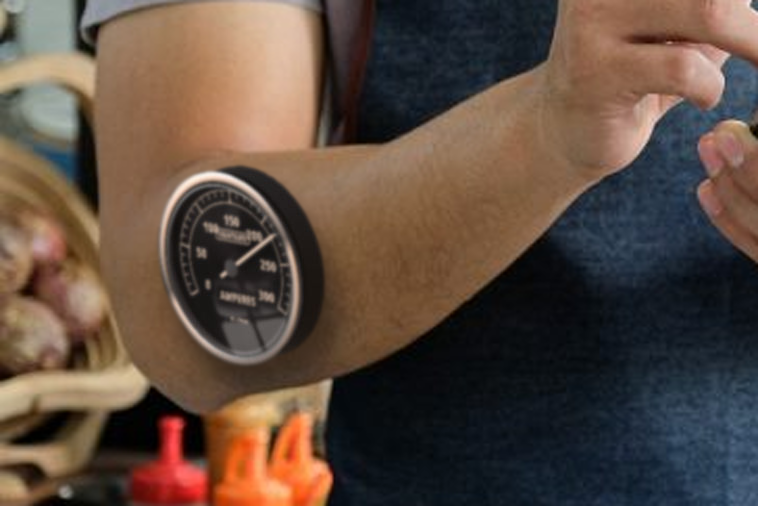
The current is {"value": 220, "unit": "A"}
